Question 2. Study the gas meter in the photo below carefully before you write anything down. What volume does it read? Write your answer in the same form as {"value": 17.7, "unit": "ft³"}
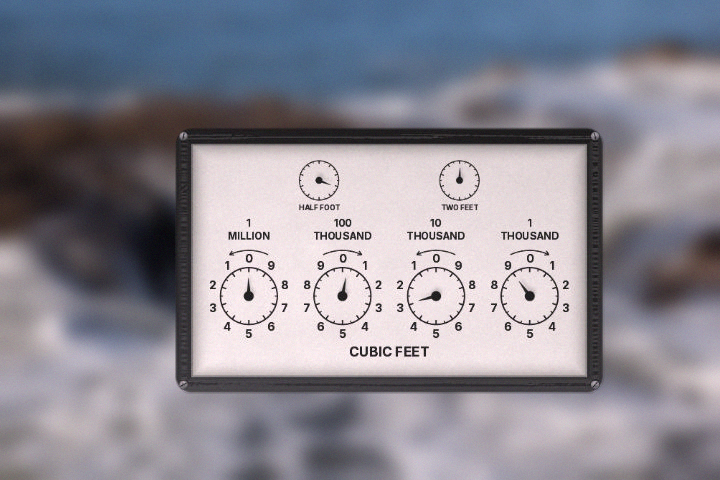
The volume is {"value": 2900, "unit": "ft³"}
